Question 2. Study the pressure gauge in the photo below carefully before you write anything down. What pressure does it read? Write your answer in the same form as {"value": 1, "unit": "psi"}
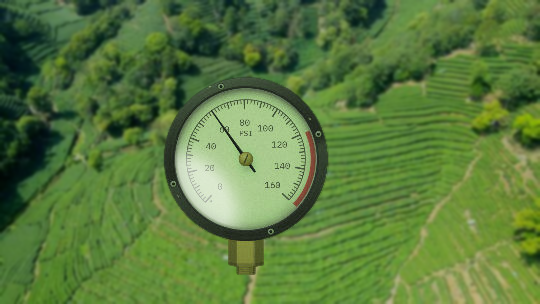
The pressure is {"value": 60, "unit": "psi"}
